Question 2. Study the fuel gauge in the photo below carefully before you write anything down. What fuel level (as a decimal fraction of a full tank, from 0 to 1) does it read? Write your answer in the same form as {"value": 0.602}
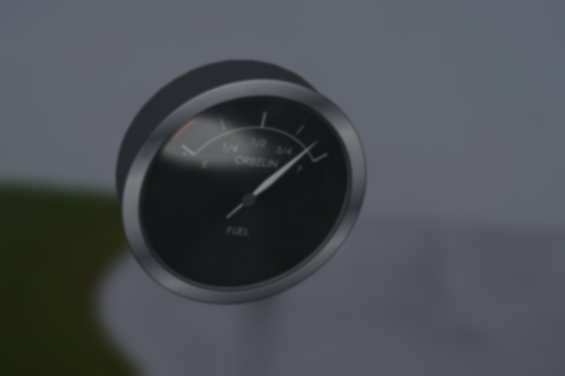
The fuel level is {"value": 0.875}
